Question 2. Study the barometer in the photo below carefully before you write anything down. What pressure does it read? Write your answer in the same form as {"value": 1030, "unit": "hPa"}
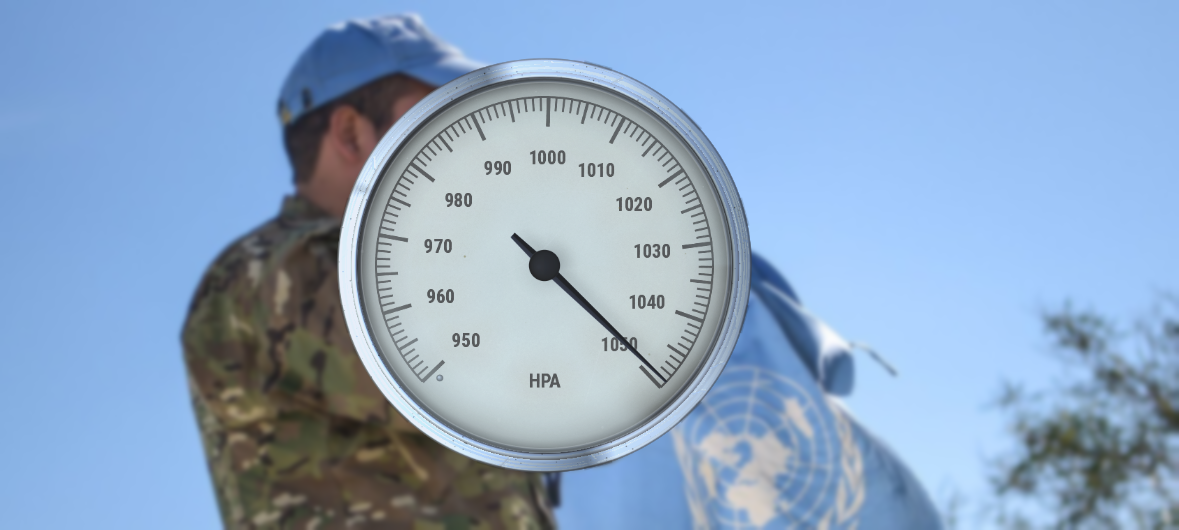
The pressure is {"value": 1049, "unit": "hPa"}
